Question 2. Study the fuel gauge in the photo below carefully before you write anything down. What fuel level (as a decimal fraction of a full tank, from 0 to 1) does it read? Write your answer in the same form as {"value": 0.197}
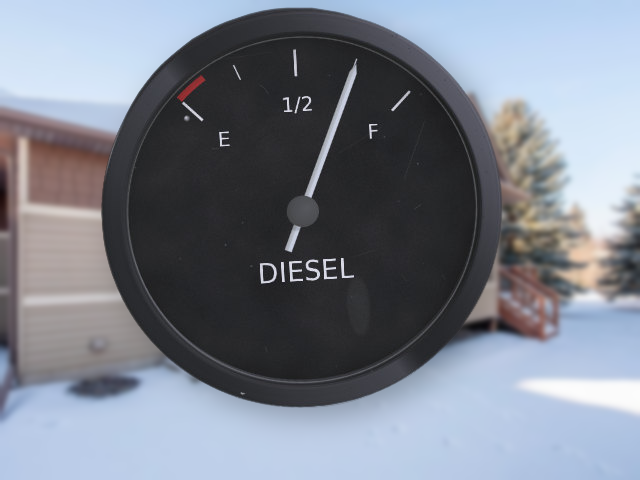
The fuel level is {"value": 0.75}
